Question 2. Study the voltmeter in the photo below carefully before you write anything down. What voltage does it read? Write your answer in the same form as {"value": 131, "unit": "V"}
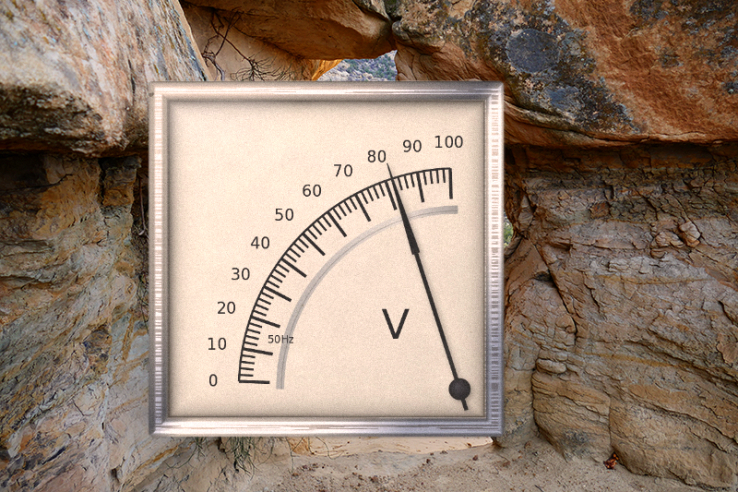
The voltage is {"value": 82, "unit": "V"}
